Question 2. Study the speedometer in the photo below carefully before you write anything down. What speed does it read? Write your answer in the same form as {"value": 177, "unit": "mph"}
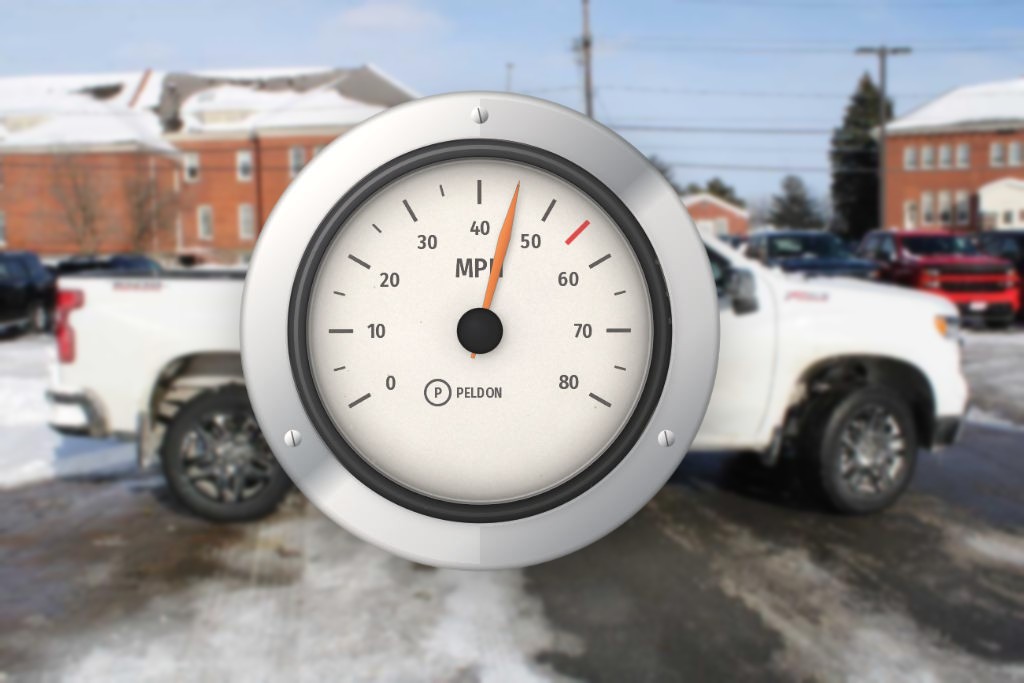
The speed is {"value": 45, "unit": "mph"}
